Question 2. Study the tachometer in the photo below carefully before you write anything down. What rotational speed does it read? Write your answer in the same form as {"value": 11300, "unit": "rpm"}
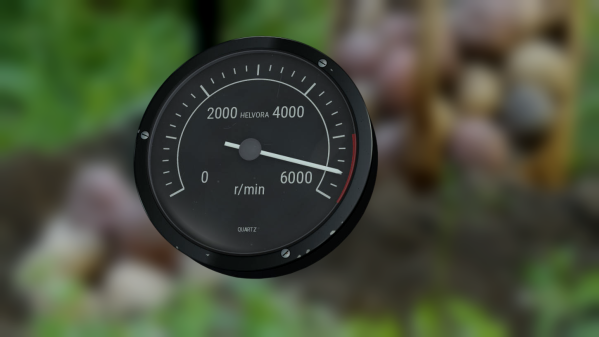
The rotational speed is {"value": 5600, "unit": "rpm"}
